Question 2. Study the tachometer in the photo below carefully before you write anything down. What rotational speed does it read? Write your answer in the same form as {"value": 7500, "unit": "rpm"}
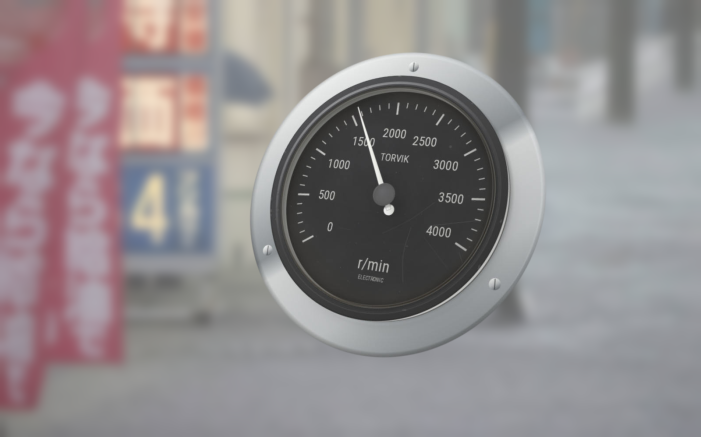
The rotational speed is {"value": 1600, "unit": "rpm"}
